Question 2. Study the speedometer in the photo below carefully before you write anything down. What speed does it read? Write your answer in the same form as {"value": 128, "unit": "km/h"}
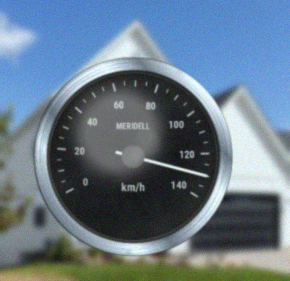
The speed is {"value": 130, "unit": "km/h"}
